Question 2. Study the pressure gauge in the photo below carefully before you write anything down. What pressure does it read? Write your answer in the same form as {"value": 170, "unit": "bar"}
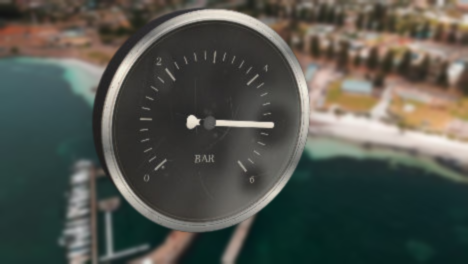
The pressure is {"value": 5, "unit": "bar"}
